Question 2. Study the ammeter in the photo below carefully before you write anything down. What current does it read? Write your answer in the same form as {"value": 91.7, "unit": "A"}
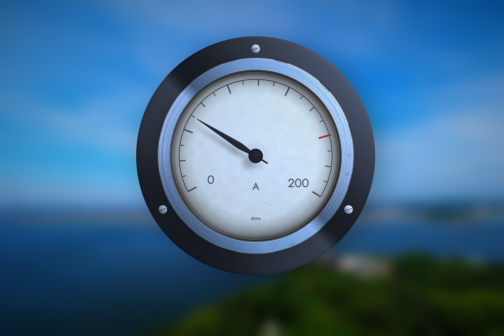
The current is {"value": 50, "unit": "A"}
